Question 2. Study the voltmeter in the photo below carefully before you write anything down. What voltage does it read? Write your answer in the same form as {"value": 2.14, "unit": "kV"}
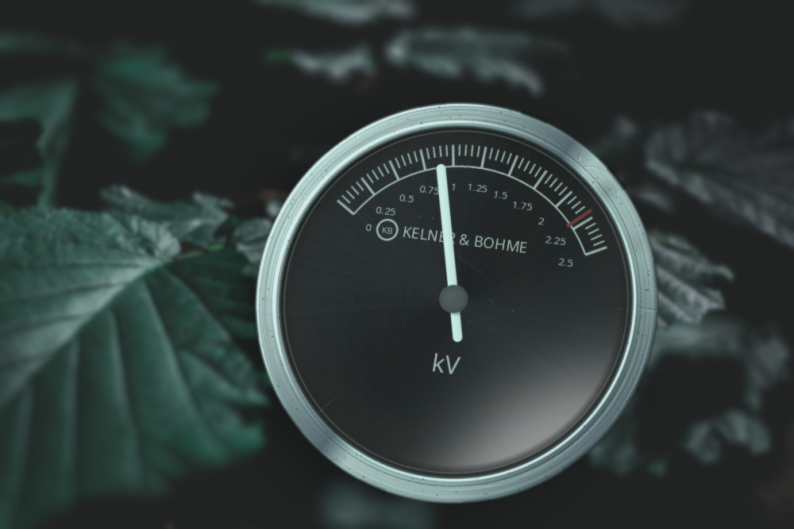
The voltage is {"value": 0.9, "unit": "kV"}
